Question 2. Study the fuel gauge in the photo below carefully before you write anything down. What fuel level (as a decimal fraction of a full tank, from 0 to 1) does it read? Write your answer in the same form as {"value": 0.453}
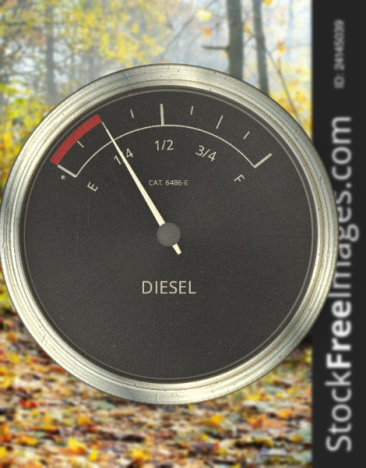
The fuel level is {"value": 0.25}
